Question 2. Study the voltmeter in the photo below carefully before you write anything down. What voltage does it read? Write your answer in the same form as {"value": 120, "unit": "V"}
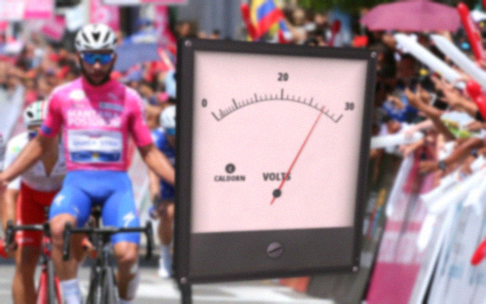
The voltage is {"value": 27, "unit": "V"}
